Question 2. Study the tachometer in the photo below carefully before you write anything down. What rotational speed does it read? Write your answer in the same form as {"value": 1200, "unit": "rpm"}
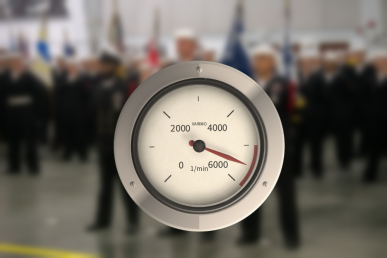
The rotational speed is {"value": 5500, "unit": "rpm"}
